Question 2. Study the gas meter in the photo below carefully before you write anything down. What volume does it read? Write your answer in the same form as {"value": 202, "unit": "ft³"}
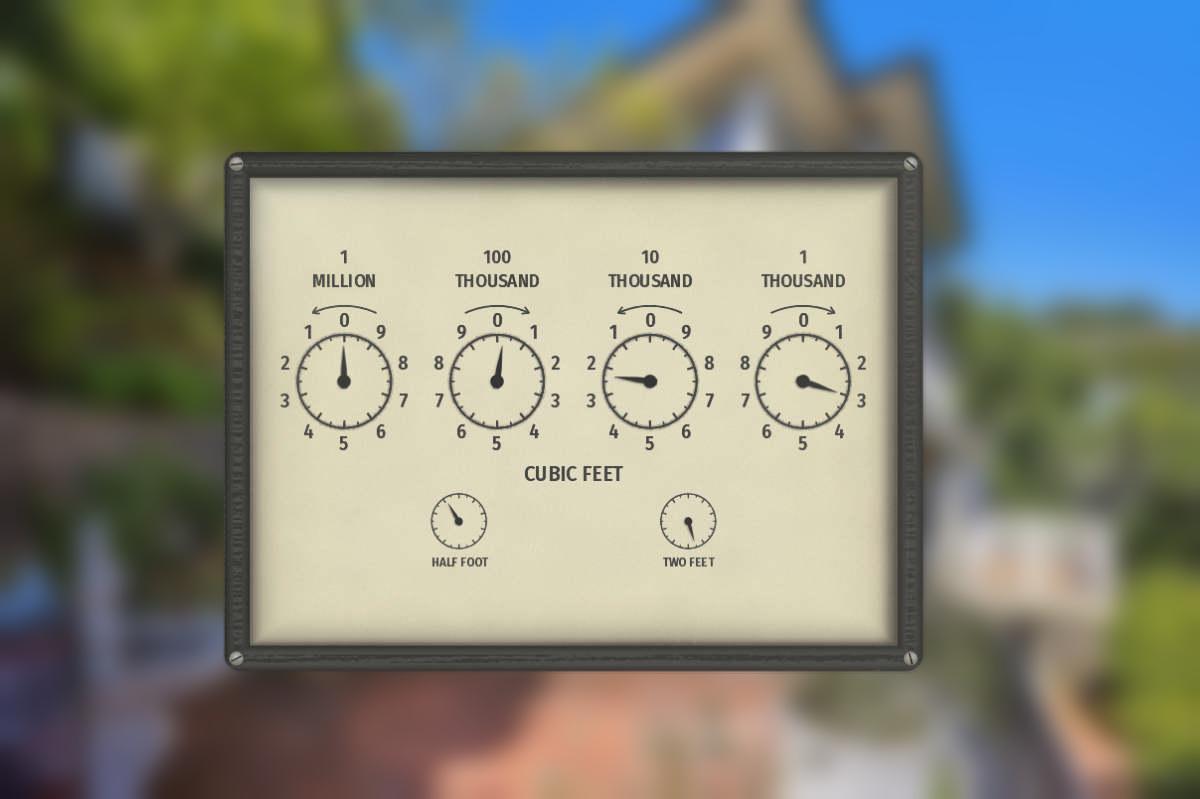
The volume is {"value": 2300, "unit": "ft³"}
